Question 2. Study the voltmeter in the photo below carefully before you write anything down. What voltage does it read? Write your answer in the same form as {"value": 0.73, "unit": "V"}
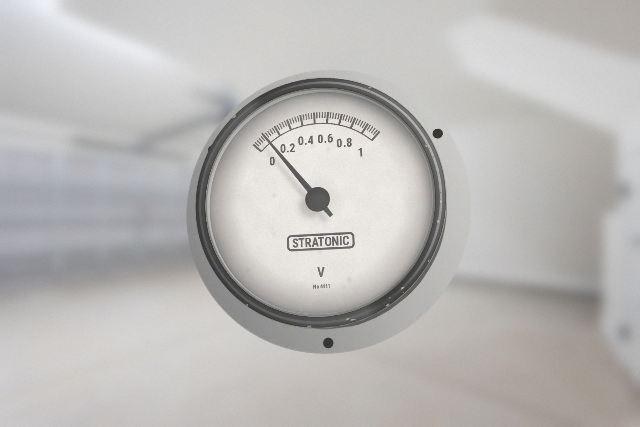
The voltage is {"value": 0.1, "unit": "V"}
